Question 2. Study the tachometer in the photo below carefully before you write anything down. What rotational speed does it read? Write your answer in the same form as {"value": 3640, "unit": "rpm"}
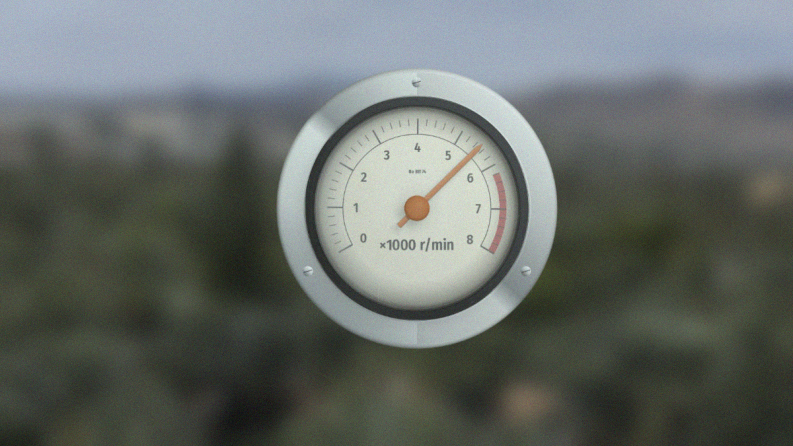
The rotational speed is {"value": 5500, "unit": "rpm"}
